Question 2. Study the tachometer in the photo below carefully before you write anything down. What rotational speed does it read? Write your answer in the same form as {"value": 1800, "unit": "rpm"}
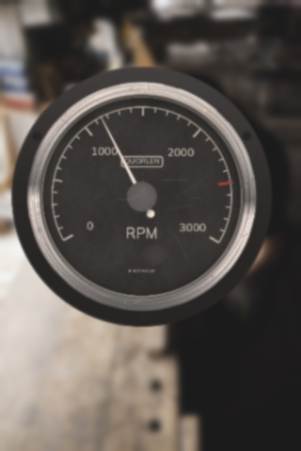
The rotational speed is {"value": 1150, "unit": "rpm"}
